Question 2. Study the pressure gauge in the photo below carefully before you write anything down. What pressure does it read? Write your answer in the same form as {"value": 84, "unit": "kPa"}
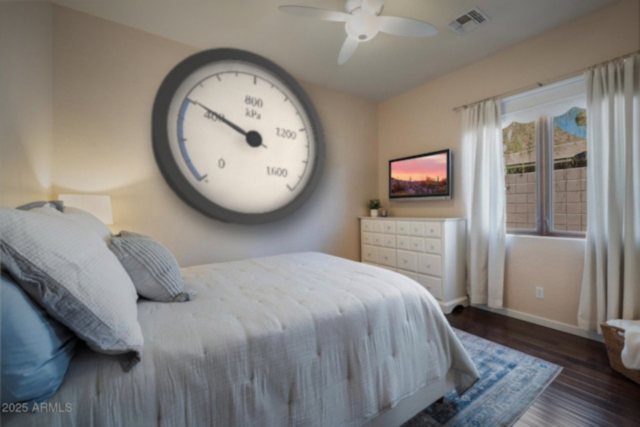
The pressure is {"value": 400, "unit": "kPa"}
